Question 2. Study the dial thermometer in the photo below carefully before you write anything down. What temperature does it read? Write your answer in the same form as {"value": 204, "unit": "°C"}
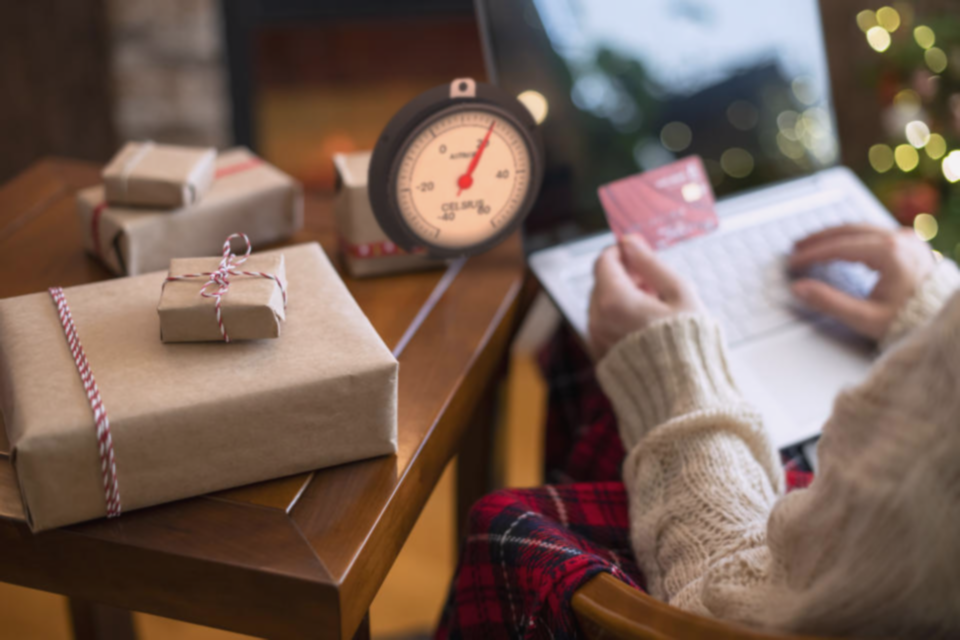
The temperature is {"value": 20, "unit": "°C"}
